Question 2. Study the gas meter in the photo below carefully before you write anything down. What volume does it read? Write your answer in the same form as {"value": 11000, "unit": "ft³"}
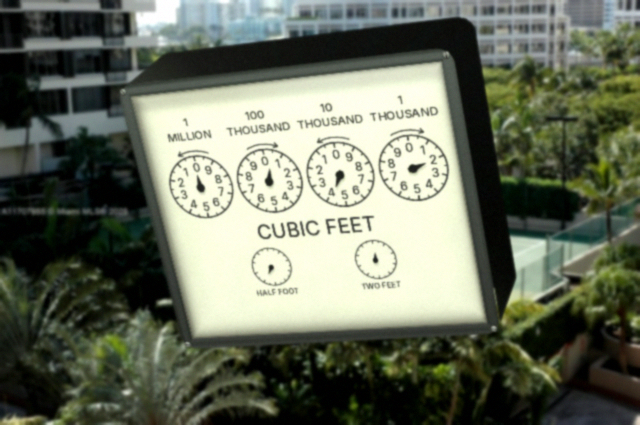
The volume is {"value": 4200, "unit": "ft³"}
